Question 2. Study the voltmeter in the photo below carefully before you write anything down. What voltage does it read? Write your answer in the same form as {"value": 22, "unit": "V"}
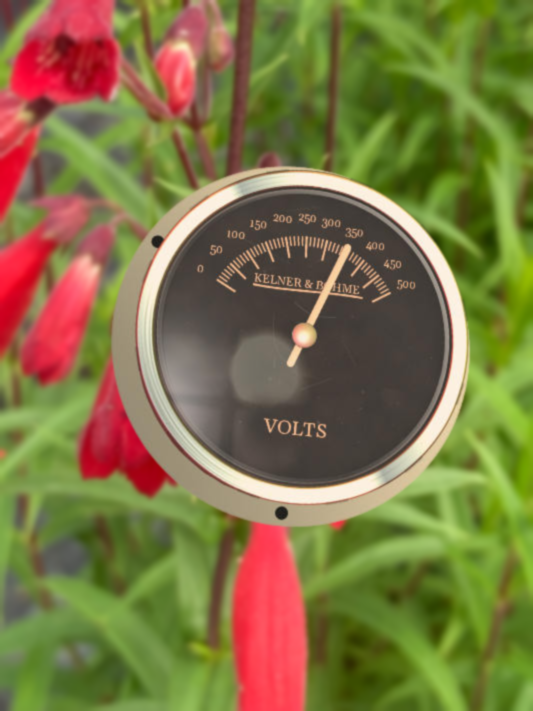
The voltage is {"value": 350, "unit": "V"}
